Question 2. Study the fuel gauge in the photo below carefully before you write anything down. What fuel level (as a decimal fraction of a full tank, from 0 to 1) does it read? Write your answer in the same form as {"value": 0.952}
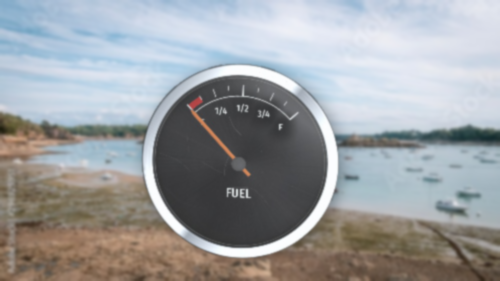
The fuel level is {"value": 0}
